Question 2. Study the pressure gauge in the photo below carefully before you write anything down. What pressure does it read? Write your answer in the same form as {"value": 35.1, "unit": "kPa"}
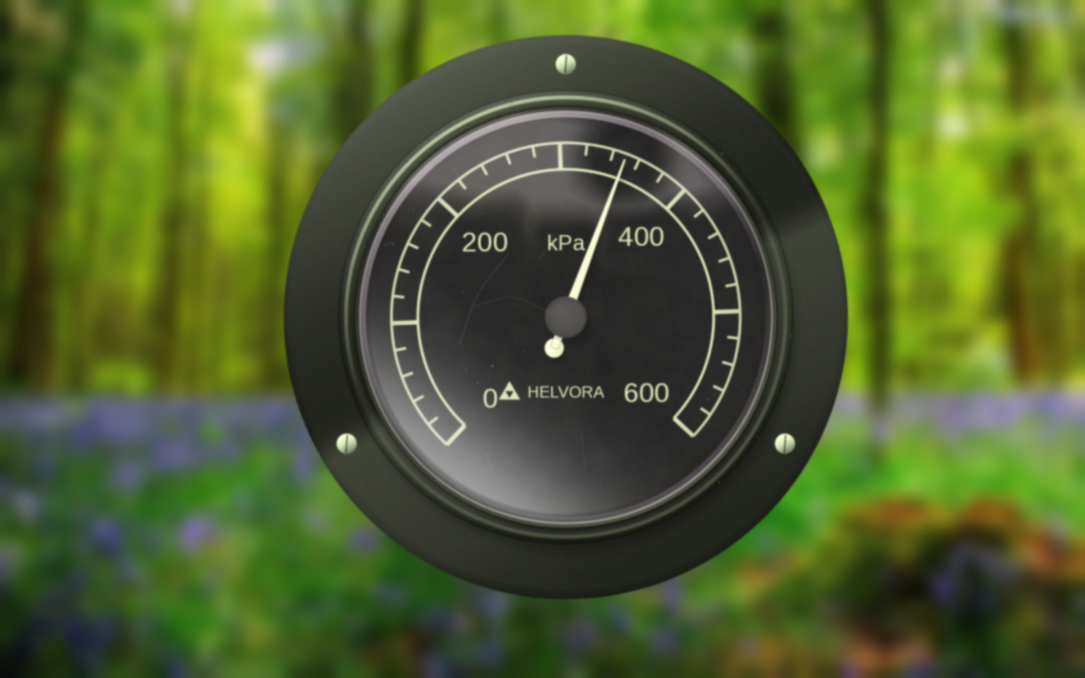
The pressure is {"value": 350, "unit": "kPa"}
